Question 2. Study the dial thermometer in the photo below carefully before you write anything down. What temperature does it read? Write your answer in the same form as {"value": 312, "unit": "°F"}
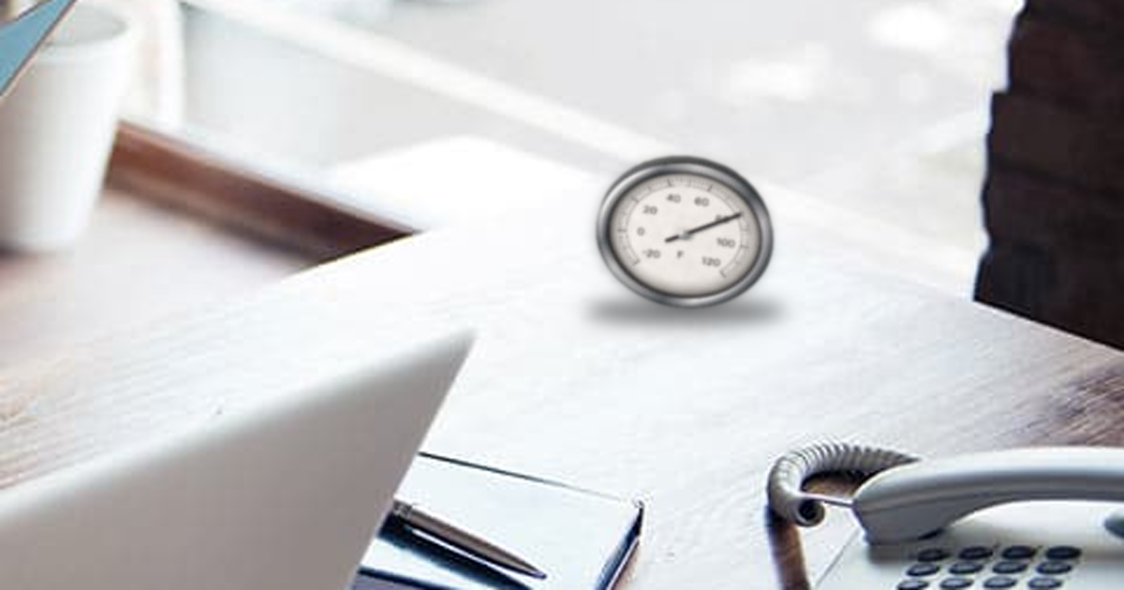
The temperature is {"value": 80, "unit": "°F"}
